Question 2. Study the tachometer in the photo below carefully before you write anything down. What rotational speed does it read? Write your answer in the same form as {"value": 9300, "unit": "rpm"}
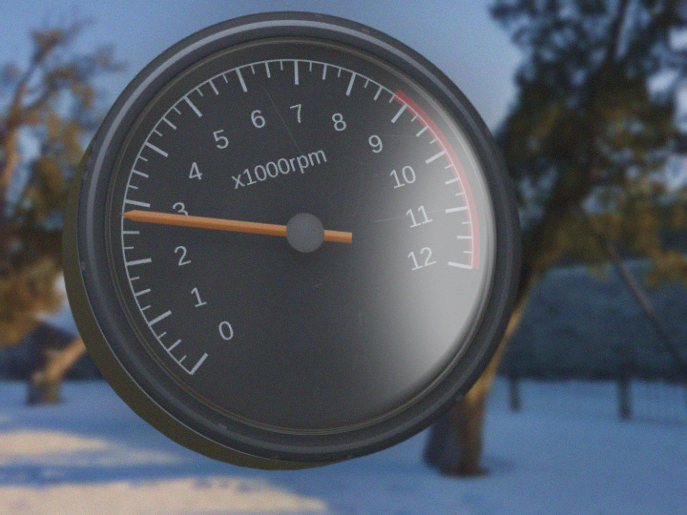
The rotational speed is {"value": 2750, "unit": "rpm"}
